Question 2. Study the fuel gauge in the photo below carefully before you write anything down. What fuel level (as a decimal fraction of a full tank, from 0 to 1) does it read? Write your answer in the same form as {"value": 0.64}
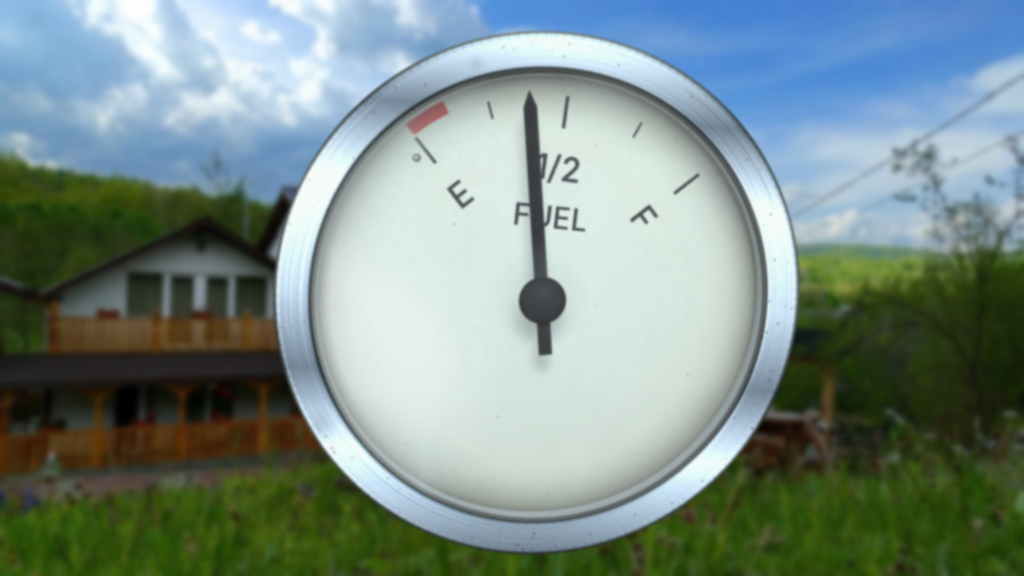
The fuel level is {"value": 0.375}
